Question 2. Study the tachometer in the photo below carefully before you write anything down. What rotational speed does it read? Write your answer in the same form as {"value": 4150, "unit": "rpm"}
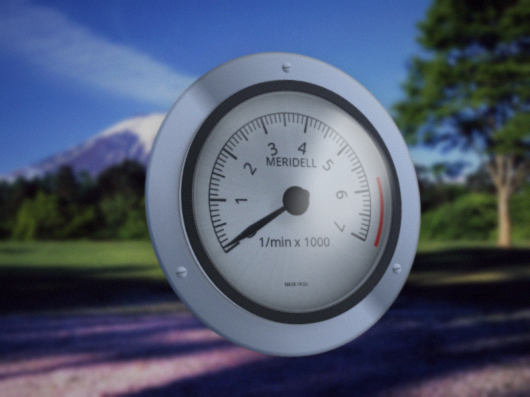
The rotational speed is {"value": 100, "unit": "rpm"}
